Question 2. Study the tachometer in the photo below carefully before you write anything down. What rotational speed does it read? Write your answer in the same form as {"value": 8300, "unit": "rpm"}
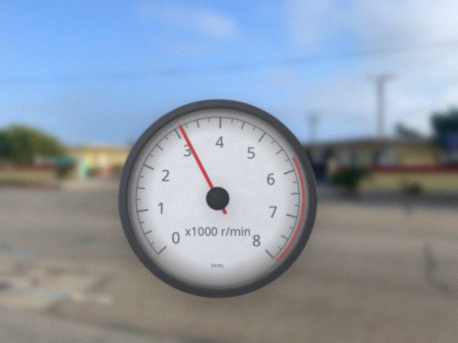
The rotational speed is {"value": 3125, "unit": "rpm"}
